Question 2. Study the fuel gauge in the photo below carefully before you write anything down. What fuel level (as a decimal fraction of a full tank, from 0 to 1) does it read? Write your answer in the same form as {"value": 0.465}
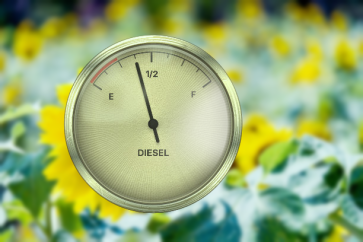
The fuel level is {"value": 0.375}
